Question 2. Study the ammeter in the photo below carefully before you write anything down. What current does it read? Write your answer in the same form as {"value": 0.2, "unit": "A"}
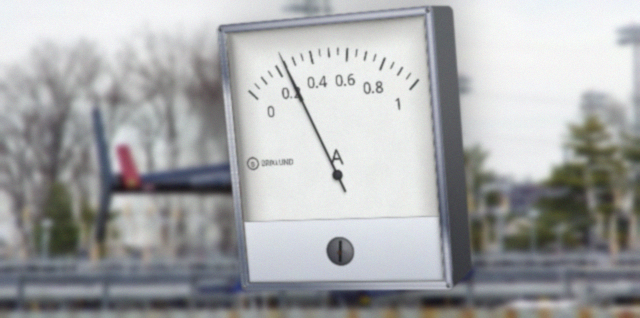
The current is {"value": 0.25, "unit": "A"}
